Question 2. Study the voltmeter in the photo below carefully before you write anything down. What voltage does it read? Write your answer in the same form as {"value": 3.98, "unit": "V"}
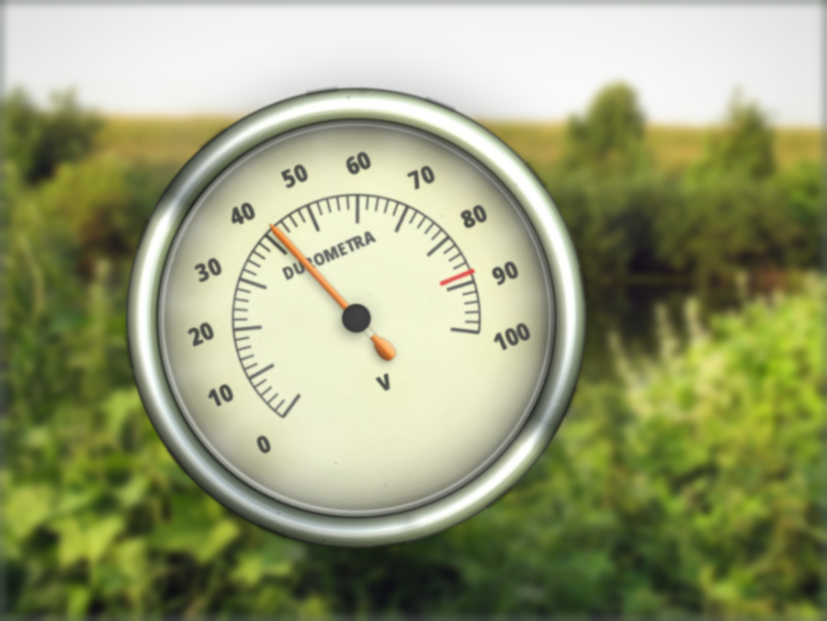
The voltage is {"value": 42, "unit": "V"}
